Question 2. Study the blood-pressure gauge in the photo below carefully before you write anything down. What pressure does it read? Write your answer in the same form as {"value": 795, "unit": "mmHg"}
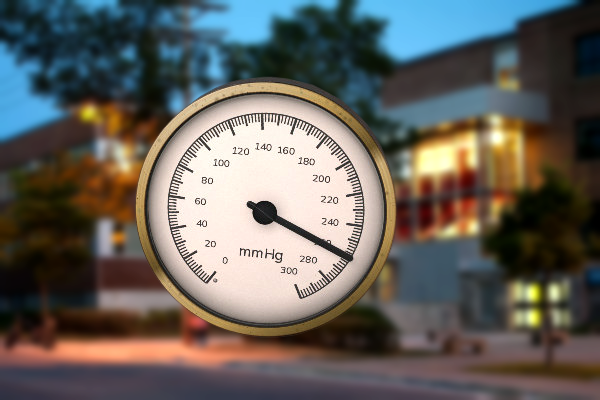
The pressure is {"value": 260, "unit": "mmHg"}
